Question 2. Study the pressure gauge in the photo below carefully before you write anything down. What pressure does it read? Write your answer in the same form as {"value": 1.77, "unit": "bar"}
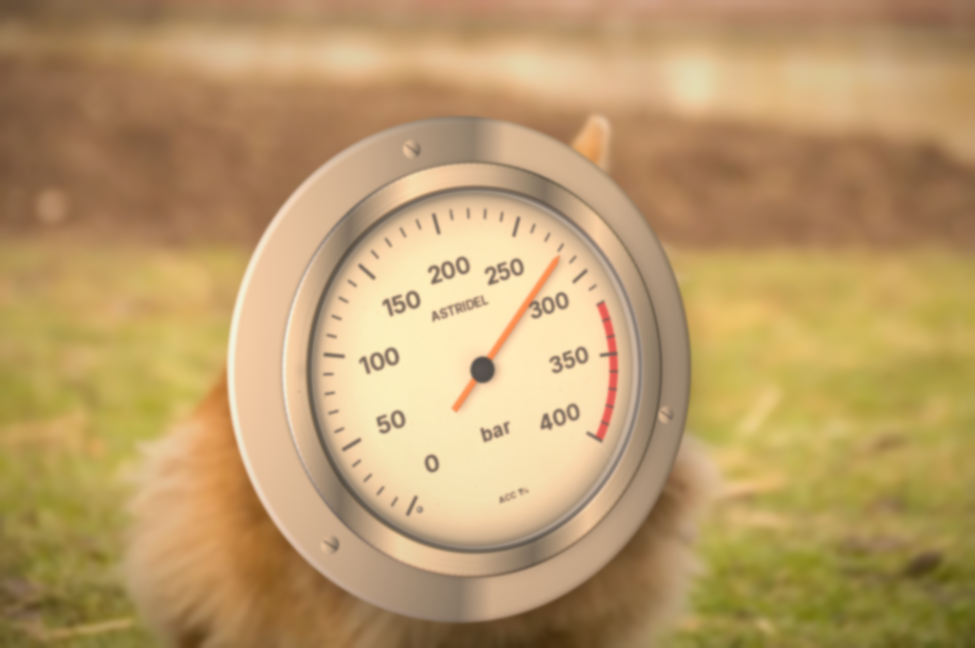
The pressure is {"value": 280, "unit": "bar"}
